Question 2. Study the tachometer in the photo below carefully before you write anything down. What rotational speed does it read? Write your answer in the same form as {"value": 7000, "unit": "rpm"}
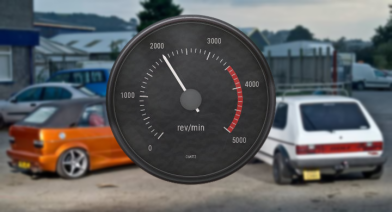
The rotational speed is {"value": 2000, "unit": "rpm"}
